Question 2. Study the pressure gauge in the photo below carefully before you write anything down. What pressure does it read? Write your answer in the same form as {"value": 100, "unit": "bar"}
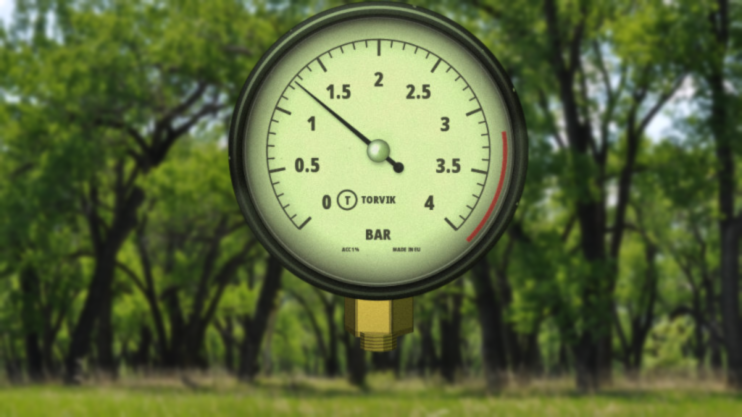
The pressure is {"value": 1.25, "unit": "bar"}
